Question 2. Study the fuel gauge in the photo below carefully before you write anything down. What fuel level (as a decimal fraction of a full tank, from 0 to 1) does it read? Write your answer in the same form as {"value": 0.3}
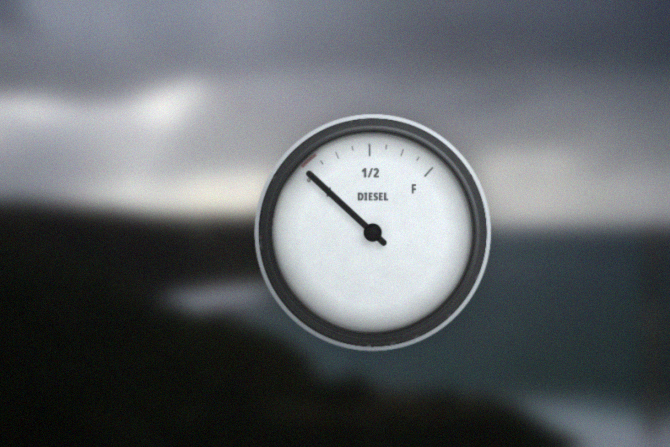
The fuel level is {"value": 0}
